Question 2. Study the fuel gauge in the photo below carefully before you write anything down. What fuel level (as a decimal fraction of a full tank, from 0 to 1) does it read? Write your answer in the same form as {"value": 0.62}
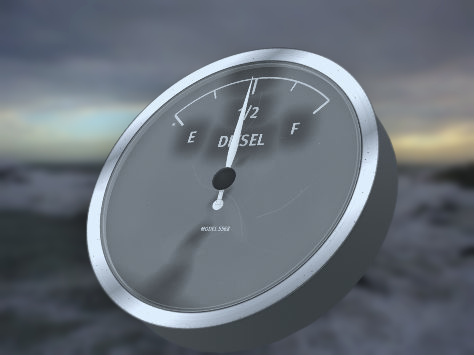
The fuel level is {"value": 0.5}
